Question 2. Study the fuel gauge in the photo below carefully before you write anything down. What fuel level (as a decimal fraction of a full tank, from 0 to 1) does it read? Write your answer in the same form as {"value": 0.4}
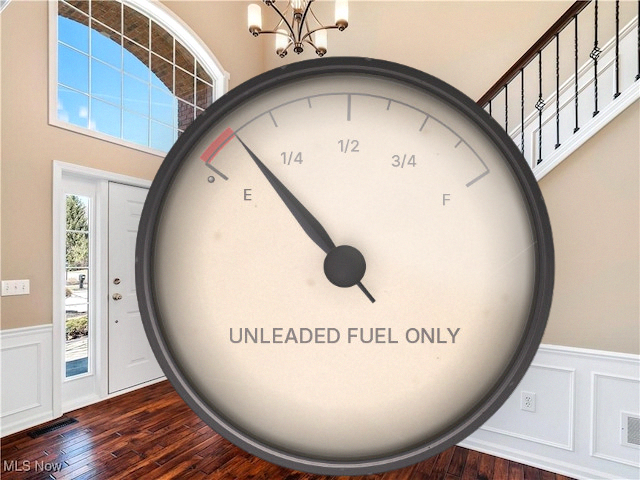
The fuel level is {"value": 0.125}
